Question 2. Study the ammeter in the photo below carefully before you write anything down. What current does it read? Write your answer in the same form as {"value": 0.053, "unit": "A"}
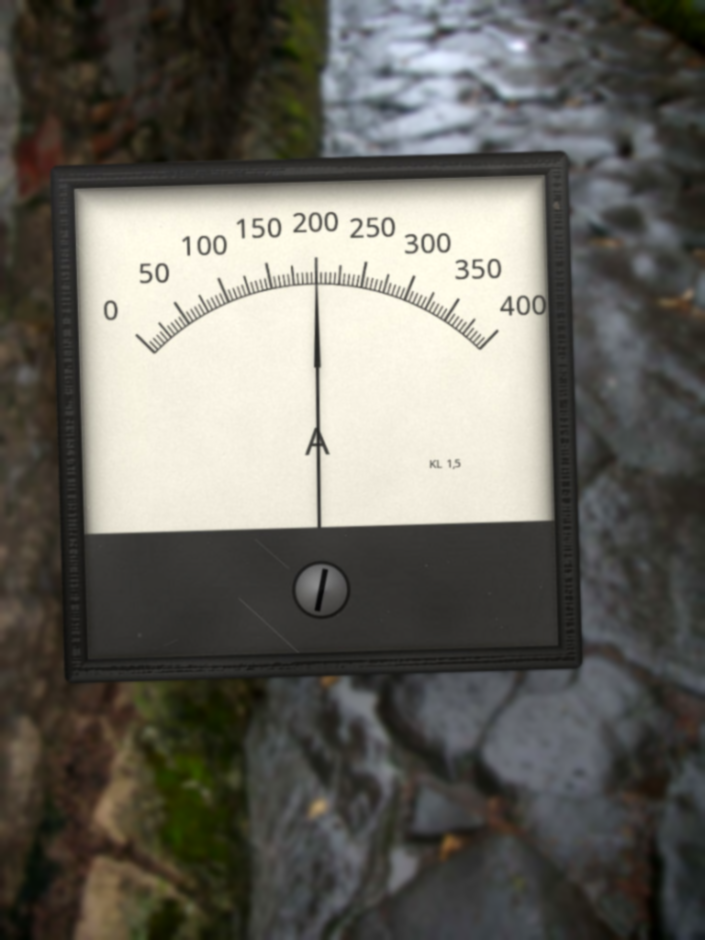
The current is {"value": 200, "unit": "A"}
